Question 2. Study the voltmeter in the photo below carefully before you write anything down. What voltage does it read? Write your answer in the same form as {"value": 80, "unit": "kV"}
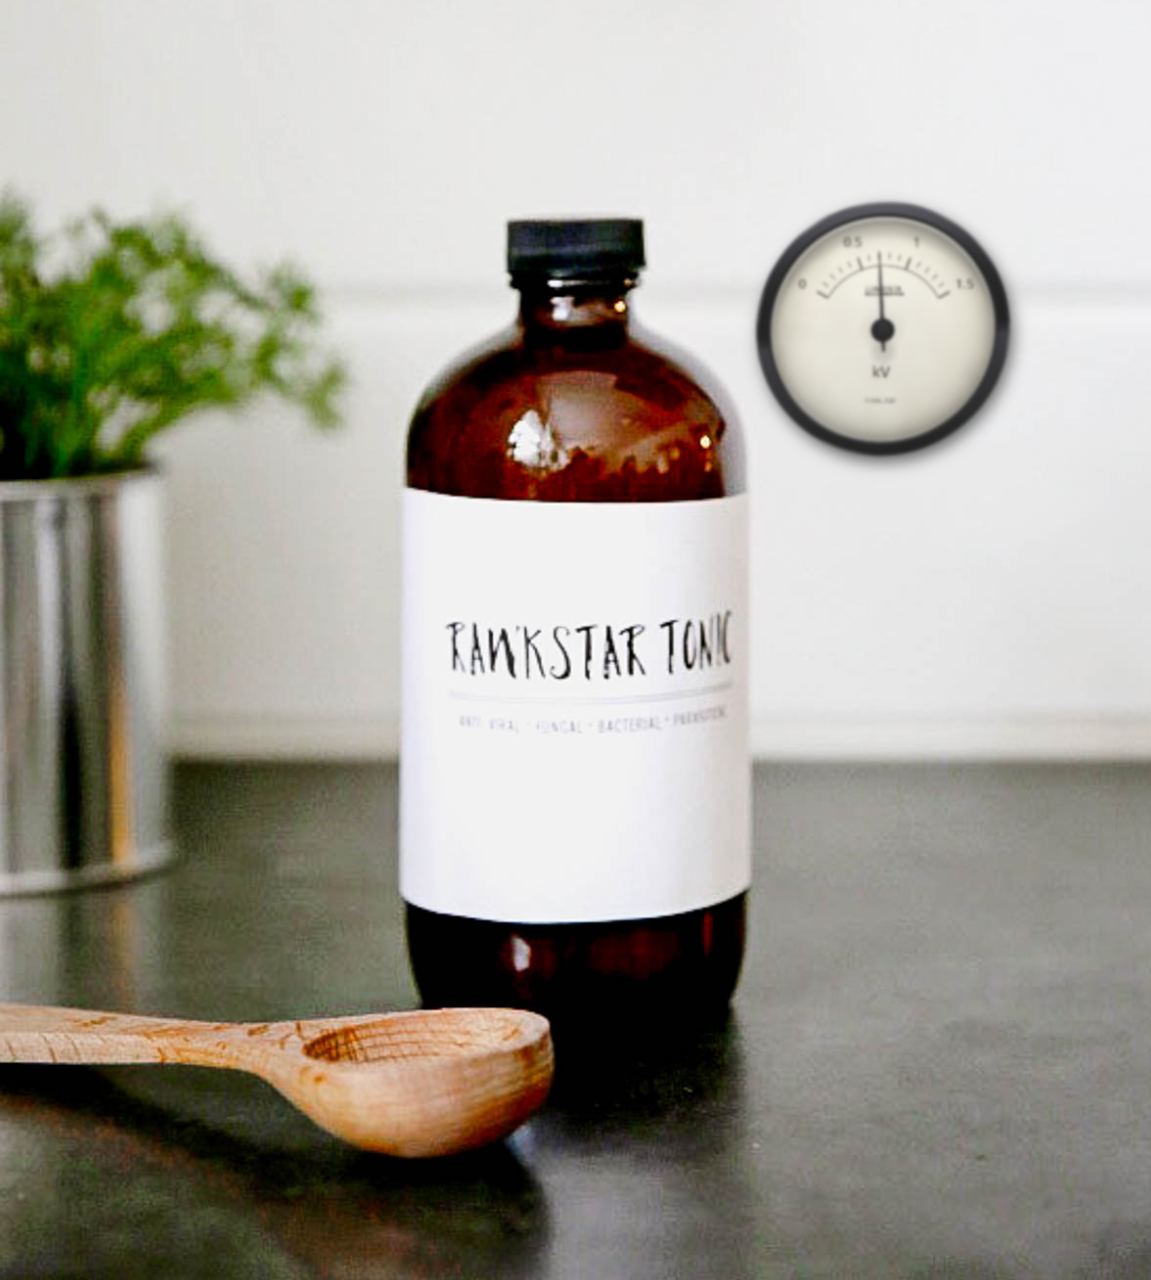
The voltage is {"value": 0.7, "unit": "kV"}
